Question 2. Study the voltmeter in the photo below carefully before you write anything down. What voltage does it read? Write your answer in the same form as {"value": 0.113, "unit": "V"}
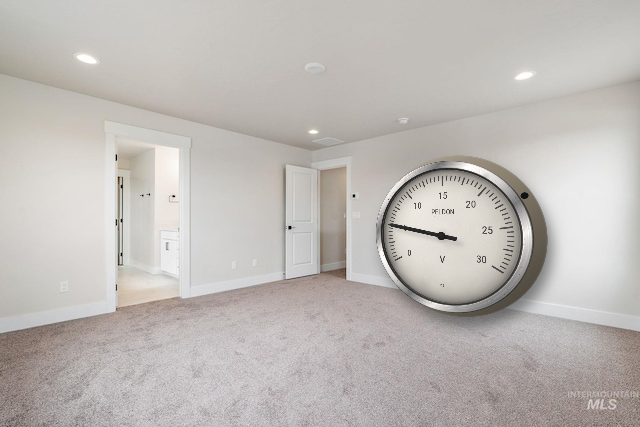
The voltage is {"value": 5, "unit": "V"}
